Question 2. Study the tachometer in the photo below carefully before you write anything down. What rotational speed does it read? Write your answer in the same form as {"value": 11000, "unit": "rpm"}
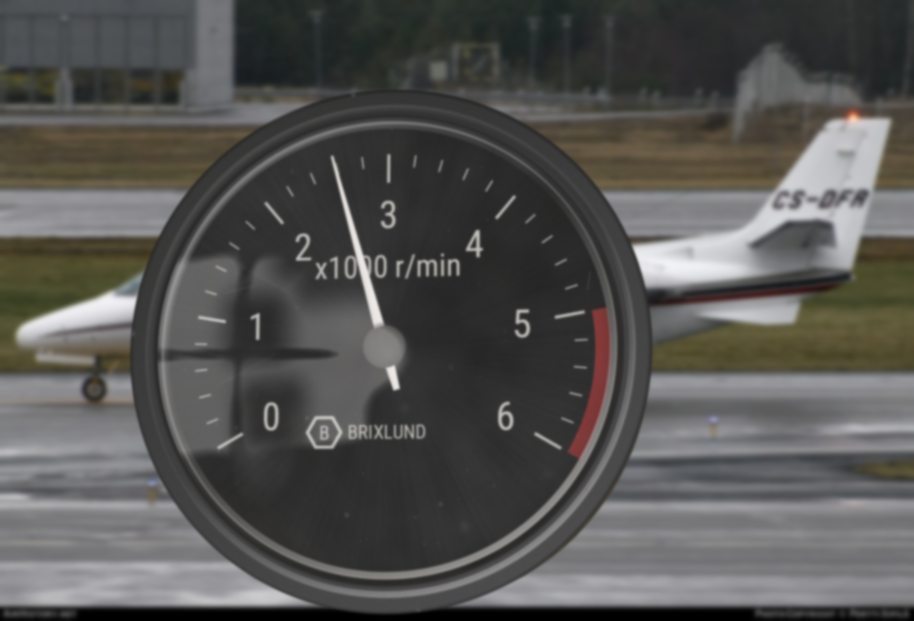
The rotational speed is {"value": 2600, "unit": "rpm"}
